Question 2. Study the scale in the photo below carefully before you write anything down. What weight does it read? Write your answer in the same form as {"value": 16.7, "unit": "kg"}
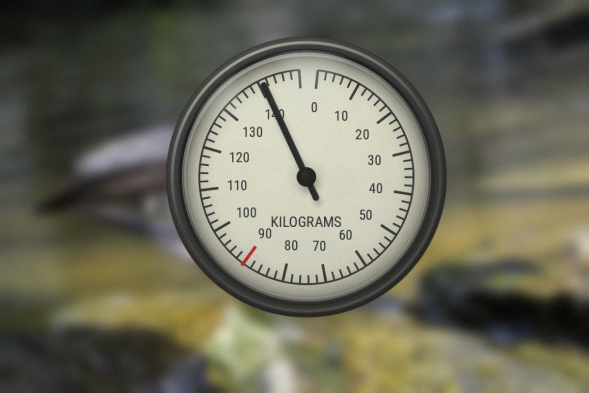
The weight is {"value": 141, "unit": "kg"}
